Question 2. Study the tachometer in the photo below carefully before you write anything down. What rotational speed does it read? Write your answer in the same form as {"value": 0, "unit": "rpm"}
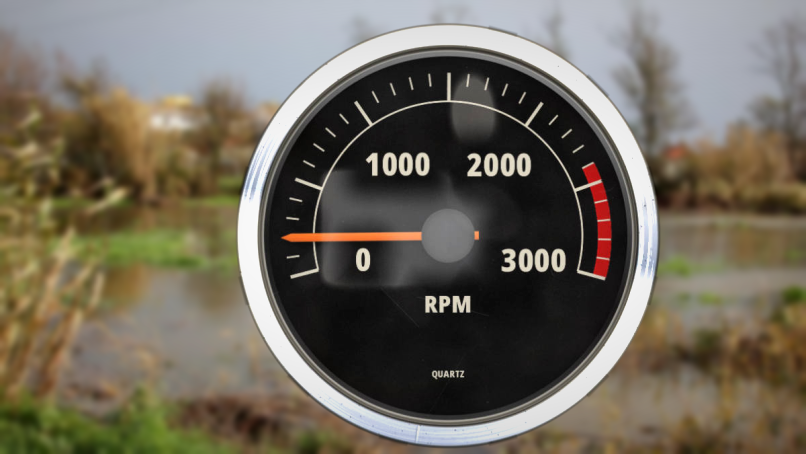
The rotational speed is {"value": 200, "unit": "rpm"}
